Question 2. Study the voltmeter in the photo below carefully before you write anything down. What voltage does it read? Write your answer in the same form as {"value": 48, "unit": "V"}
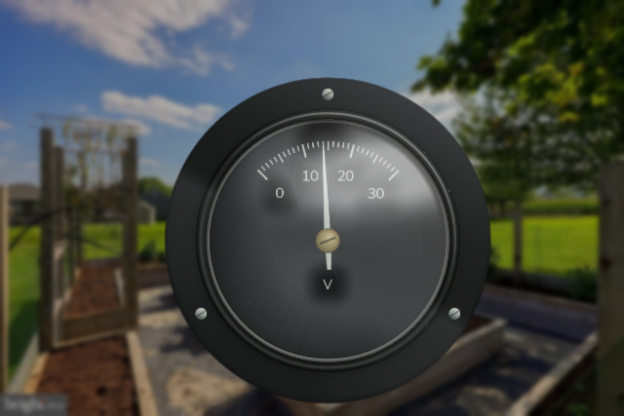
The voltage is {"value": 14, "unit": "V"}
